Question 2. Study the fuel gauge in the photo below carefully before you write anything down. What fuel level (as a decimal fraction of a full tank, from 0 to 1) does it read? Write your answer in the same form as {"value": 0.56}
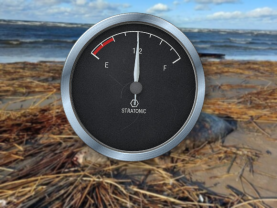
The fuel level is {"value": 0.5}
